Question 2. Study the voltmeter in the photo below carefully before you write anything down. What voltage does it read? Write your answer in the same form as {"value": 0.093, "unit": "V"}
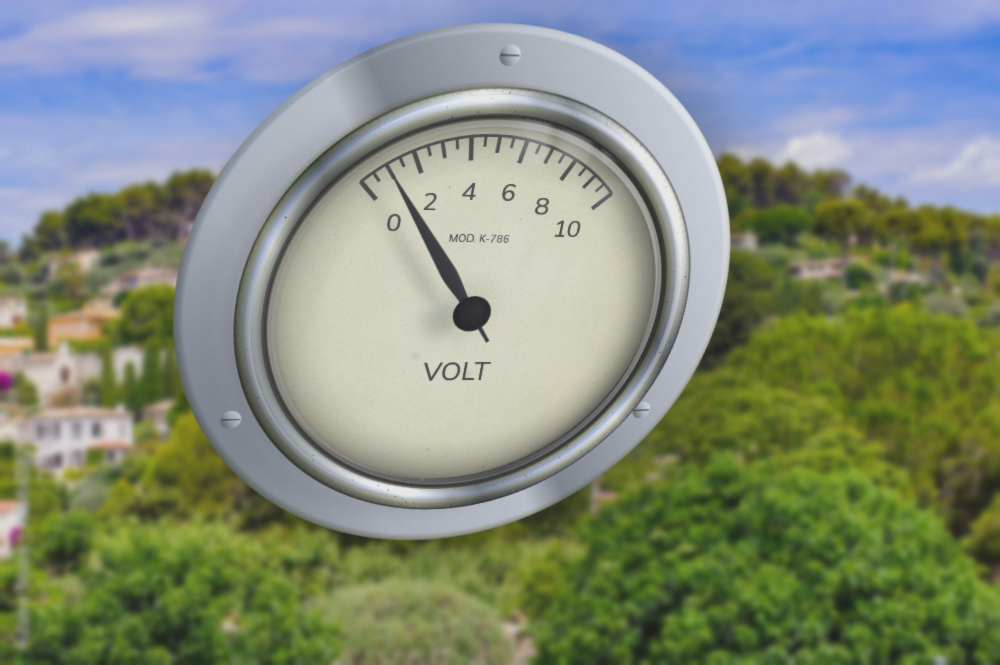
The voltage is {"value": 1, "unit": "V"}
